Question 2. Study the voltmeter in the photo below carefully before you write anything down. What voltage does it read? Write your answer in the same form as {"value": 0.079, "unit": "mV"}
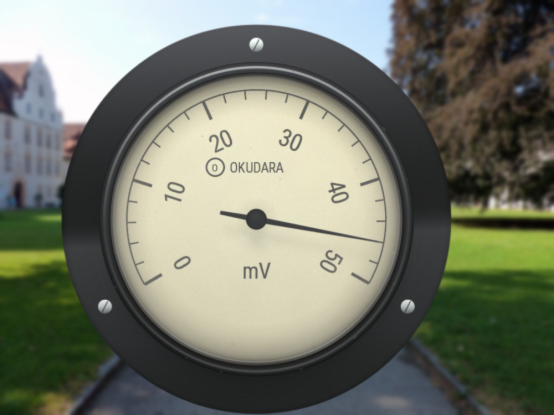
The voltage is {"value": 46, "unit": "mV"}
